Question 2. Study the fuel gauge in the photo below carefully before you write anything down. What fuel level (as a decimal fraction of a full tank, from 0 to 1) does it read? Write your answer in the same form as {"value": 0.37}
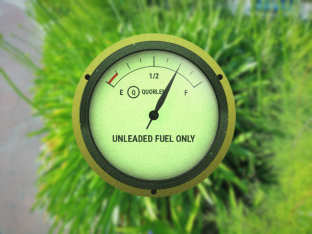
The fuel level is {"value": 0.75}
